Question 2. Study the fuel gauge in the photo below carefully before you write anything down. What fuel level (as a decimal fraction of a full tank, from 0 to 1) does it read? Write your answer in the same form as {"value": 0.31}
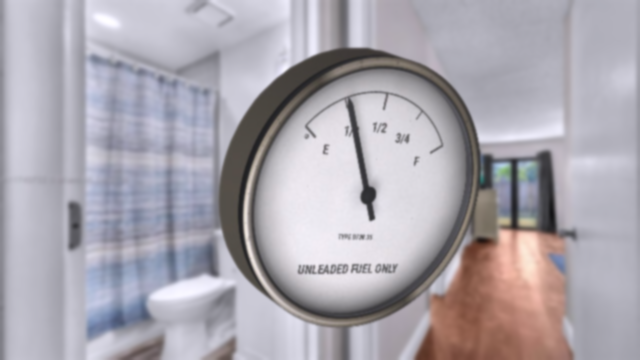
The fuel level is {"value": 0.25}
